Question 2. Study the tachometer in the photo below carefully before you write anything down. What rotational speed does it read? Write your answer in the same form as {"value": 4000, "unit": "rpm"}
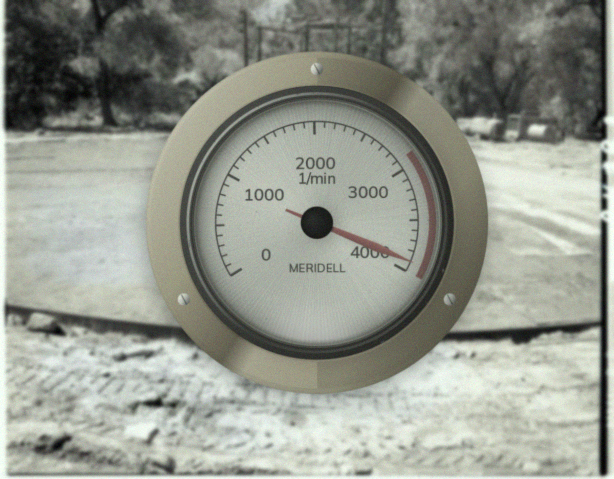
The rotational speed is {"value": 3900, "unit": "rpm"}
